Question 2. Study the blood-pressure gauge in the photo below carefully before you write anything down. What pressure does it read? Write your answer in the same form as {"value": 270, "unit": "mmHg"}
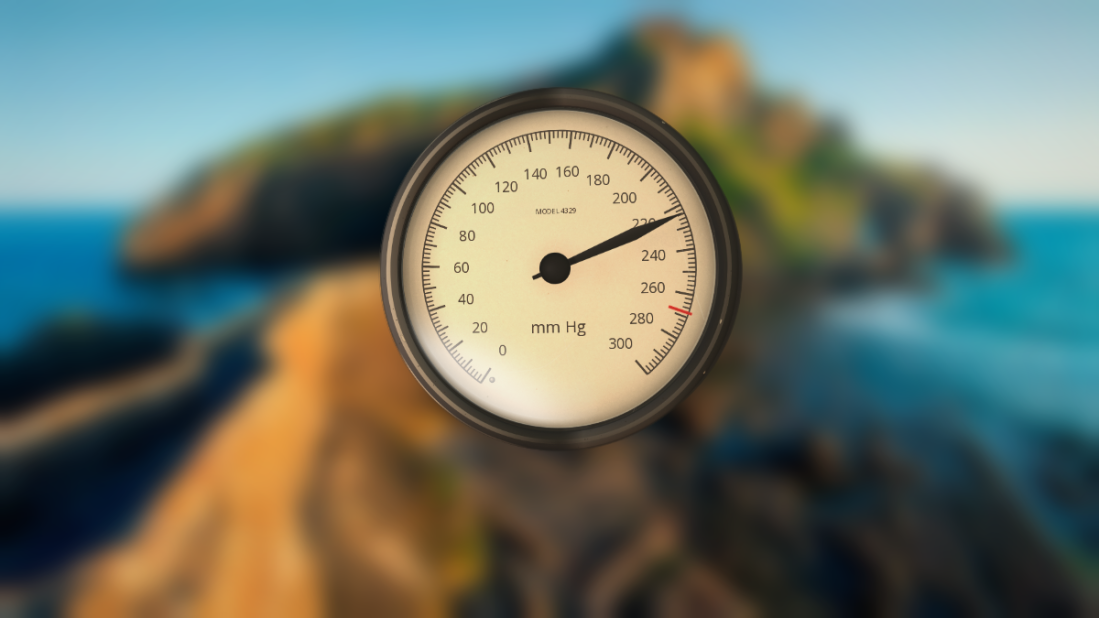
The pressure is {"value": 224, "unit": "mmHg"}
